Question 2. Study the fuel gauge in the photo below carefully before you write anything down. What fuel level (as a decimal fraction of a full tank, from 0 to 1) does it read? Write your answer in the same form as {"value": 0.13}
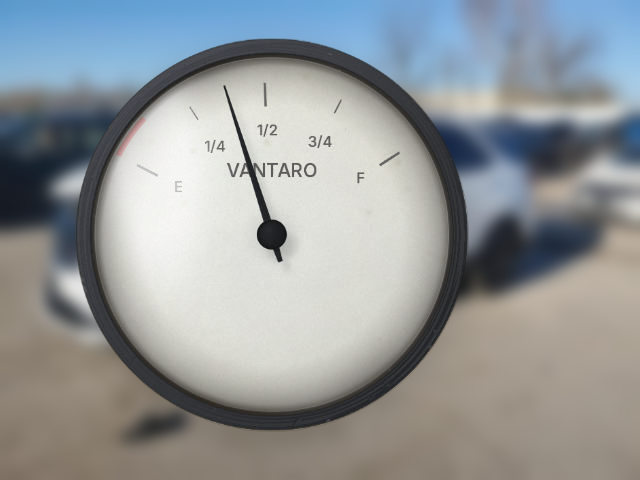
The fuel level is {"value": 0.375}
